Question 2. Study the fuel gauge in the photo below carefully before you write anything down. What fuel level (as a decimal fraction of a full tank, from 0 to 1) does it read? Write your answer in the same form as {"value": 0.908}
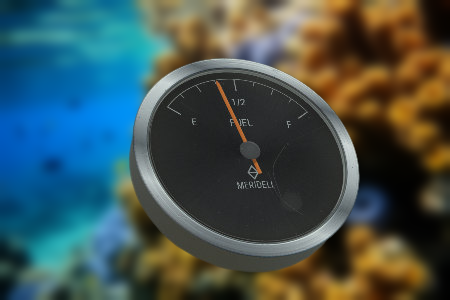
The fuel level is {"value": 0.375}
